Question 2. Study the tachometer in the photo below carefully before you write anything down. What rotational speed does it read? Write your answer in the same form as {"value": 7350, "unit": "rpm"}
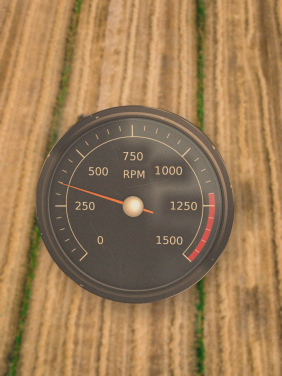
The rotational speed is {"value": 350, "unit": "rpm"}
